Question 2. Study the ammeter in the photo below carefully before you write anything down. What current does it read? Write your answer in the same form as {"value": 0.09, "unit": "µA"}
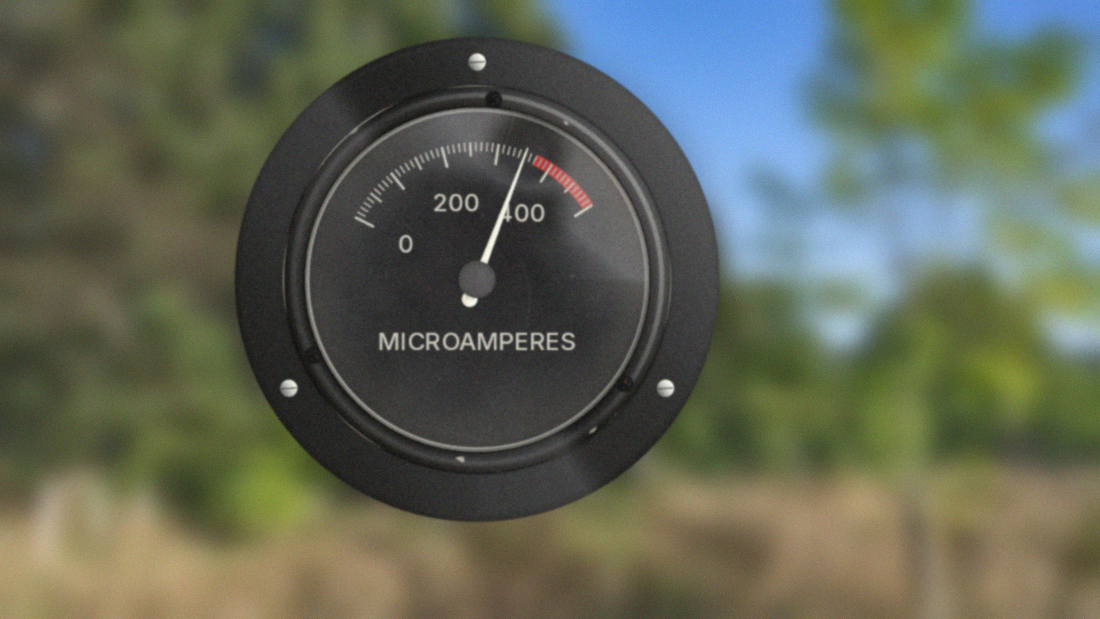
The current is {"value": 350, "unit": "µA"}
